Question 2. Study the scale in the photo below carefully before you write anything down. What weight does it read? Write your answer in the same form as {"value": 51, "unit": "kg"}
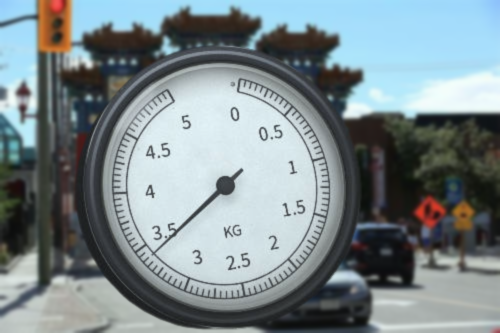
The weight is {"value": 3.4, "unit": "kg"}
